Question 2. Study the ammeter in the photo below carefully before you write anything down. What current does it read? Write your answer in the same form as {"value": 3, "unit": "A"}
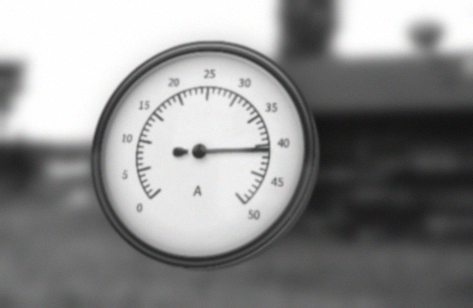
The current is {"value": 41, "unit": "A"}
